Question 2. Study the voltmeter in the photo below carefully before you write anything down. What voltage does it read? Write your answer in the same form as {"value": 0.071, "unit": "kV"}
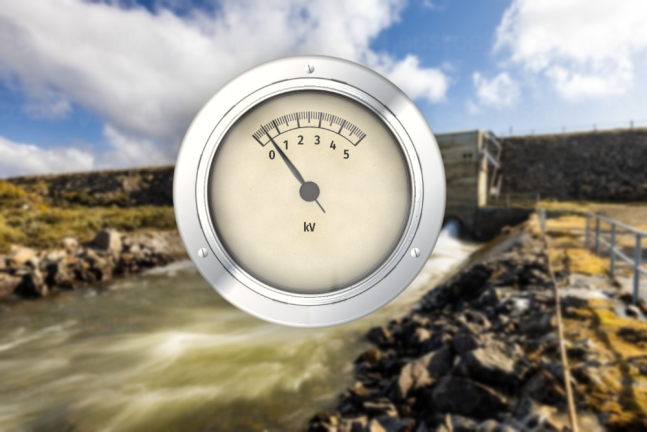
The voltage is {"value": 0.5, "unit": "kV"}
